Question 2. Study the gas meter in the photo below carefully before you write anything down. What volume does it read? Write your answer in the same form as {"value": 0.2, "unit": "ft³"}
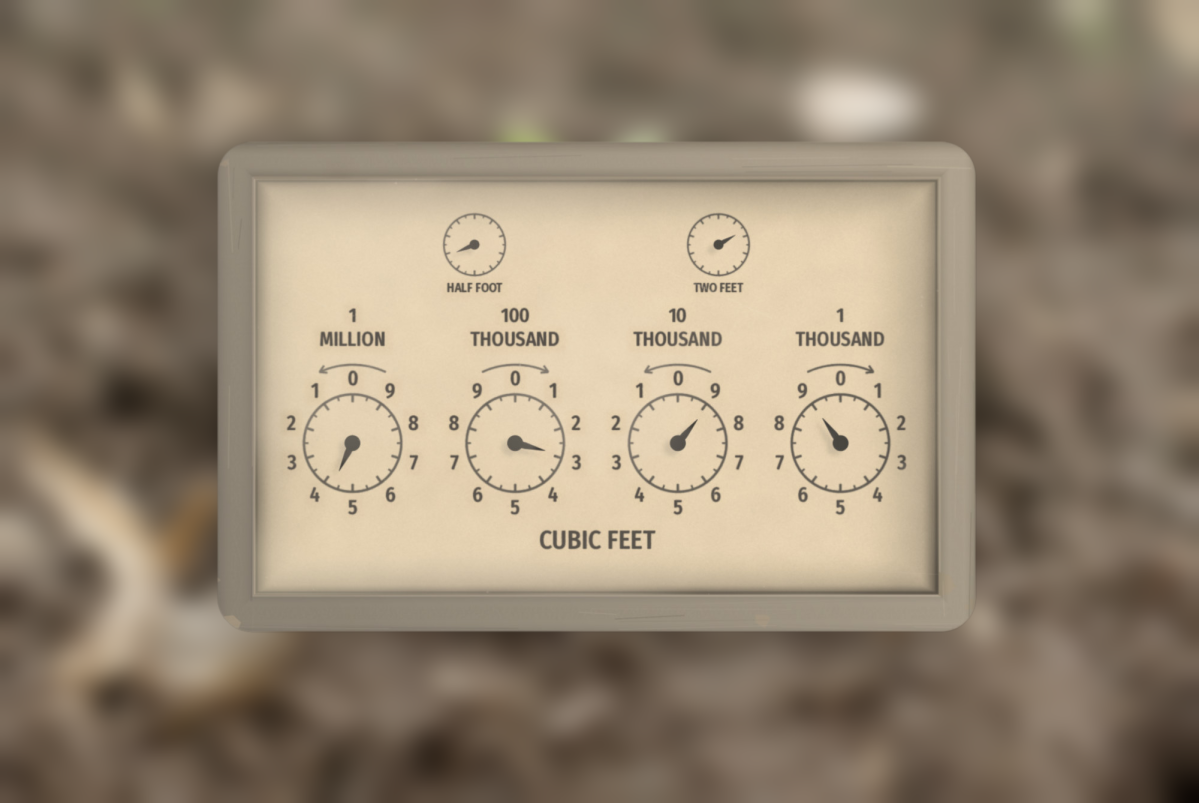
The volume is {"value": 428900, "unit": "ft³"}
